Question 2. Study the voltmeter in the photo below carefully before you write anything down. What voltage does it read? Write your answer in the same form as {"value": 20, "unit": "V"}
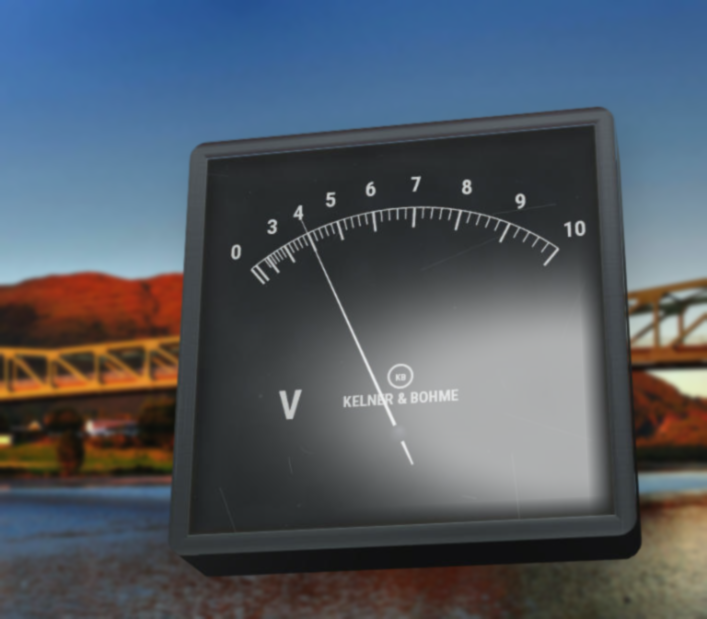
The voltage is {"value": 4, "unit": "V"}
